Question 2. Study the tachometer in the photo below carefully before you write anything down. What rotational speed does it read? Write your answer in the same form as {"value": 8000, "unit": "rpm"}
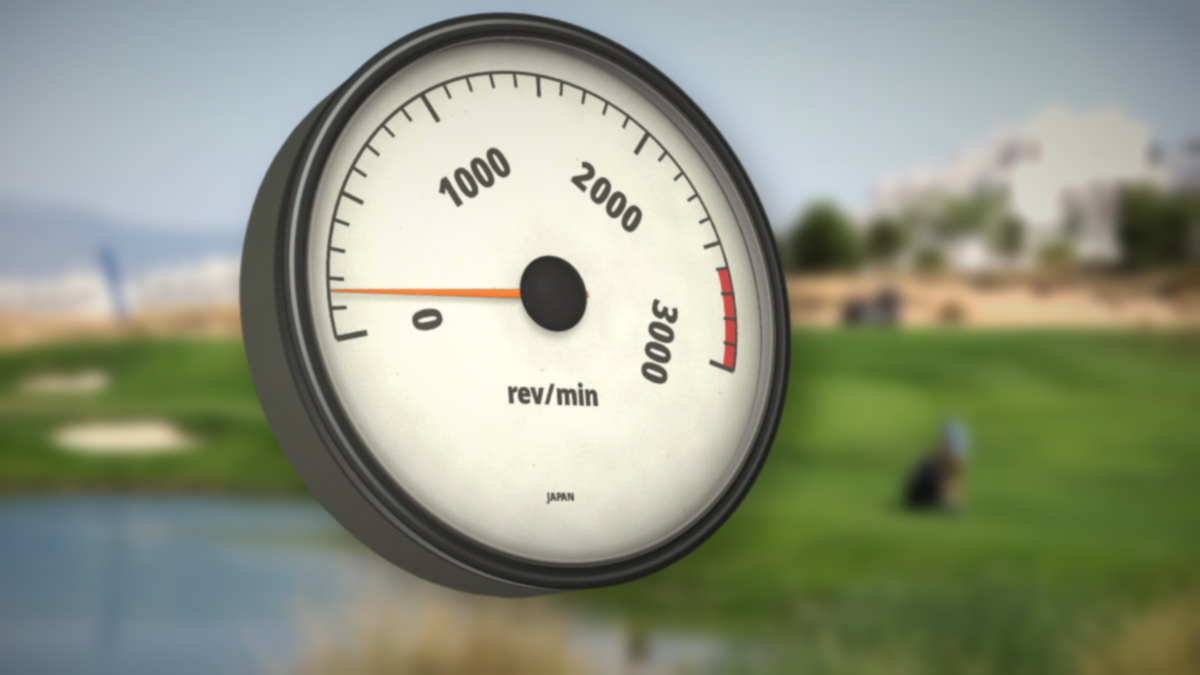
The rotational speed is {"value": 150, "unit": "rpm"}
